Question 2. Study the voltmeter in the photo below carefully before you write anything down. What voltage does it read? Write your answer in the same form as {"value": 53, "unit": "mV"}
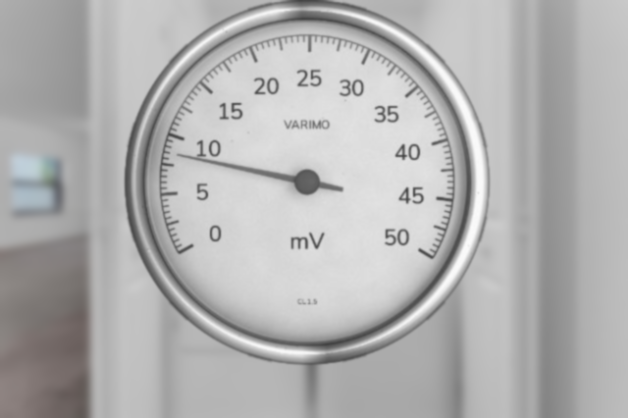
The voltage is {"value": 8.5, "unit": "mV"}
